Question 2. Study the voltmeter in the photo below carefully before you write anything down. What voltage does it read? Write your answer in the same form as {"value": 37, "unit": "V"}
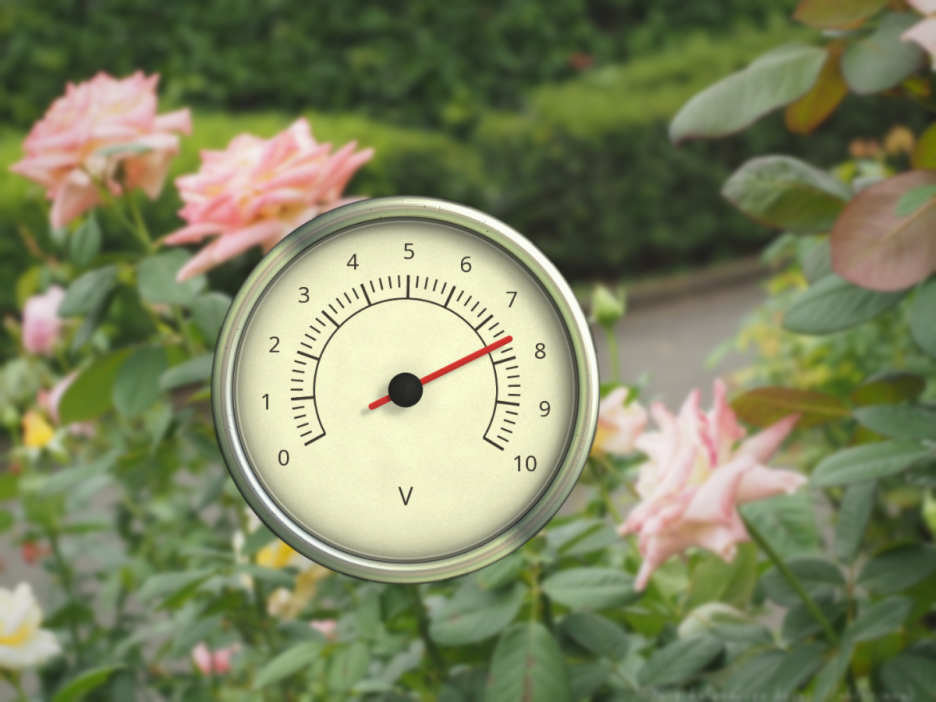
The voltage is {"value": 7.6, "unit": "V"}
